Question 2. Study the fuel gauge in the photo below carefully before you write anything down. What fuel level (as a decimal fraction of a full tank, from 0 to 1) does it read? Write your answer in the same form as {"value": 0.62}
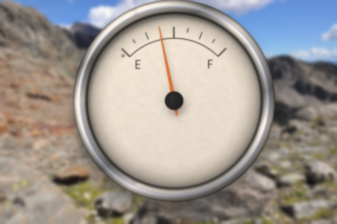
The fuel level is {"value": 0.375}
